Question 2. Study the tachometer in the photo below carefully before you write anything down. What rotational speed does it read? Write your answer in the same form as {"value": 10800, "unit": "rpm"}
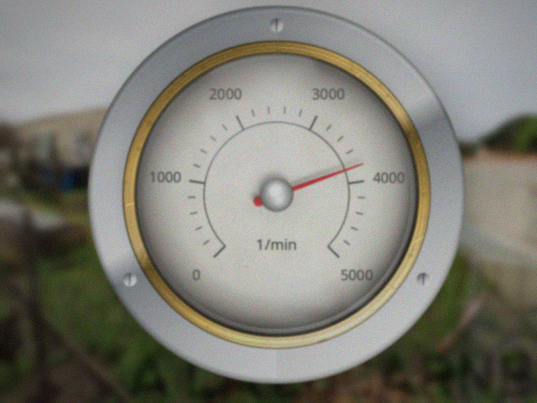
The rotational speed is {"value": 3800, "unit": "rpm"}
